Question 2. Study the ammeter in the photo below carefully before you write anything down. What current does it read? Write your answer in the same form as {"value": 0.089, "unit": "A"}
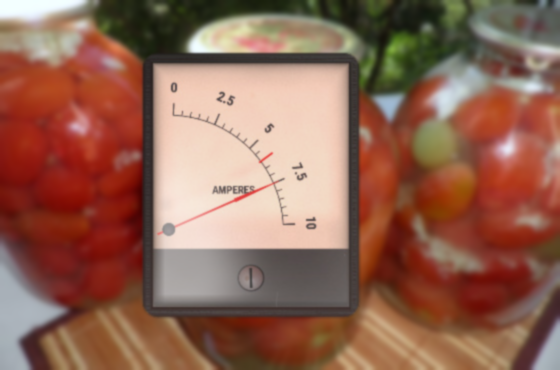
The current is {"value": 7.5, "unit": "A"}
